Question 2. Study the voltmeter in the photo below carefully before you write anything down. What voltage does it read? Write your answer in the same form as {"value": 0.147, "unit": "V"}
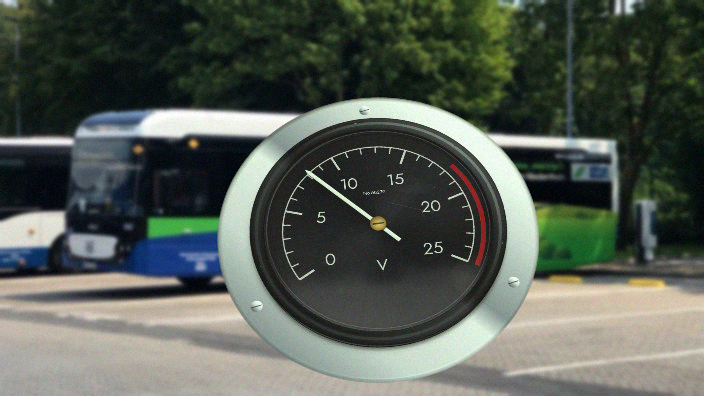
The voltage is {"value": 8, "unit": "V"}
